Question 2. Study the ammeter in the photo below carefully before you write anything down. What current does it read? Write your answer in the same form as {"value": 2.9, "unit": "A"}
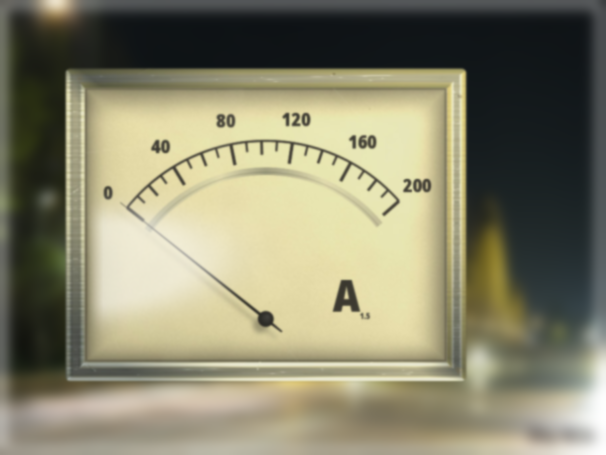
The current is {"value": 0, "unit": "A"}
